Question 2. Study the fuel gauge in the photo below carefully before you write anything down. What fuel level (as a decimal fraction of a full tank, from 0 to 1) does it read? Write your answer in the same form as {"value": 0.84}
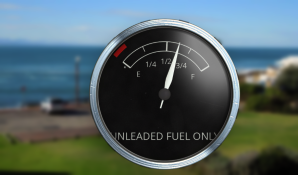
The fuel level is {"value": 0.625}
